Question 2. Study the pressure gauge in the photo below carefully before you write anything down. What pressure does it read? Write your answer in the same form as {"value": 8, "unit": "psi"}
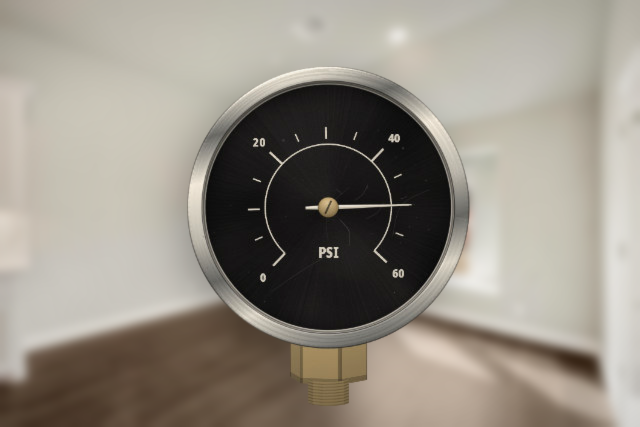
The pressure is {"value": 50, "unit": "psi"}
